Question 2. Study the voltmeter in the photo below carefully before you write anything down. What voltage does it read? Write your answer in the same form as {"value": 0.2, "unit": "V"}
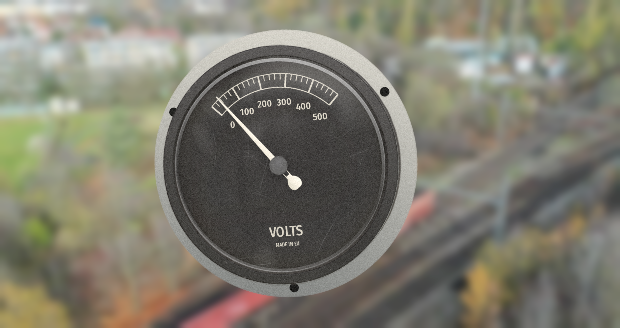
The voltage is {"value": 40, "unit": "V"}
